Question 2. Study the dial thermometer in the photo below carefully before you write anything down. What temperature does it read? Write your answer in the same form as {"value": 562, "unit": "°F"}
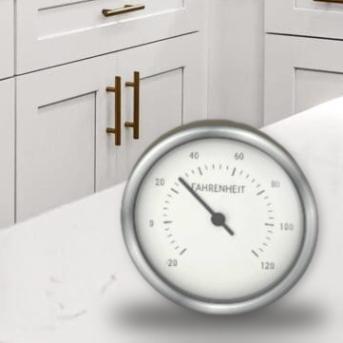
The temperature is {"value": 28, "unit": "°F"}
